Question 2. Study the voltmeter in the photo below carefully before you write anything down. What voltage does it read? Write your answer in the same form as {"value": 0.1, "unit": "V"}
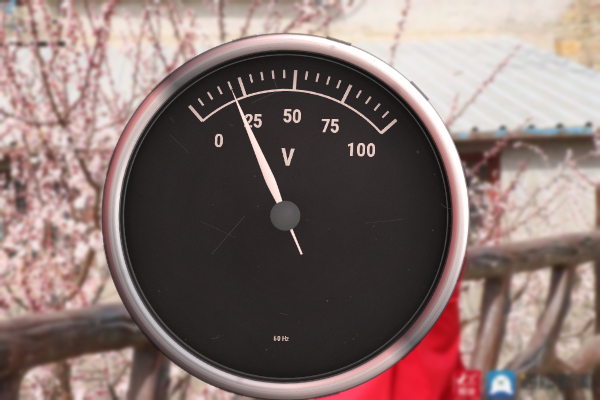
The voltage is {"value": 20, "unit": "V"}
